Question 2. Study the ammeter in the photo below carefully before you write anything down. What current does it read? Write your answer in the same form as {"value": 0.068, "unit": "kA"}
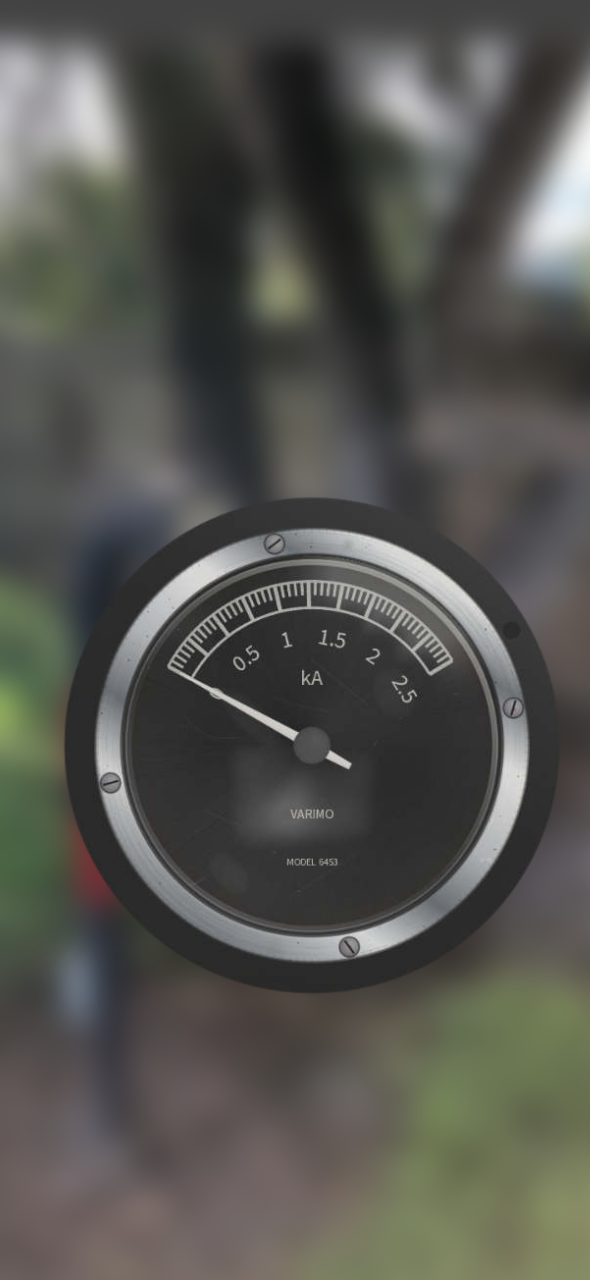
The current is {"value": 0, "unit": "kA"}
